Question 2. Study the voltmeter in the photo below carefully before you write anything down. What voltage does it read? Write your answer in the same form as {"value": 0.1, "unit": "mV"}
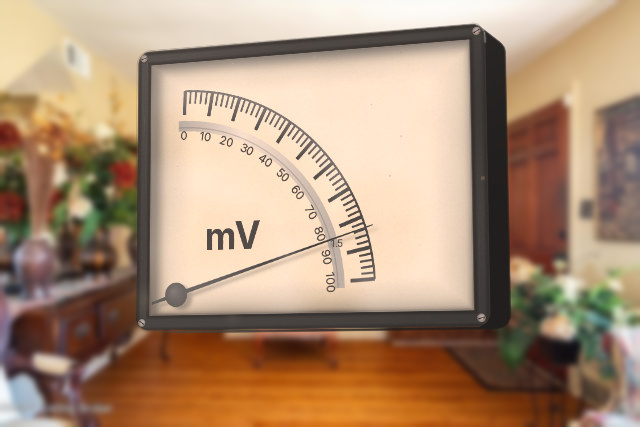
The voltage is {"value": 84, "unit": "mV"}
